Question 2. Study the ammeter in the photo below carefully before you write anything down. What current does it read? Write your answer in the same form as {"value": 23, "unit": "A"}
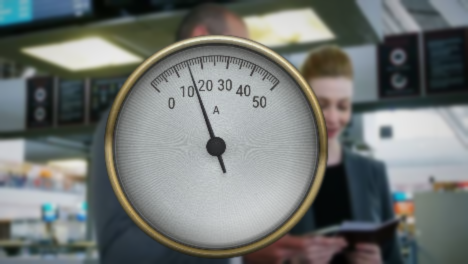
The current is {"value": 15, "unit": "A"}
